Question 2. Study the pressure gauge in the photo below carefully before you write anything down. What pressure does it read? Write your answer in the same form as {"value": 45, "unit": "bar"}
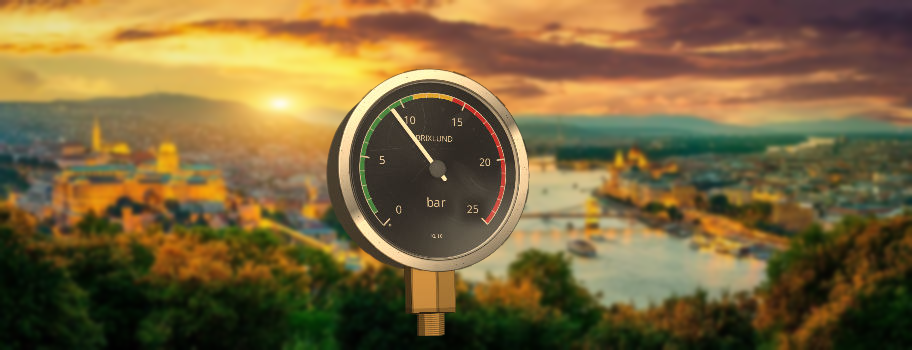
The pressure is {"value": 9, "unit": "bar"}
